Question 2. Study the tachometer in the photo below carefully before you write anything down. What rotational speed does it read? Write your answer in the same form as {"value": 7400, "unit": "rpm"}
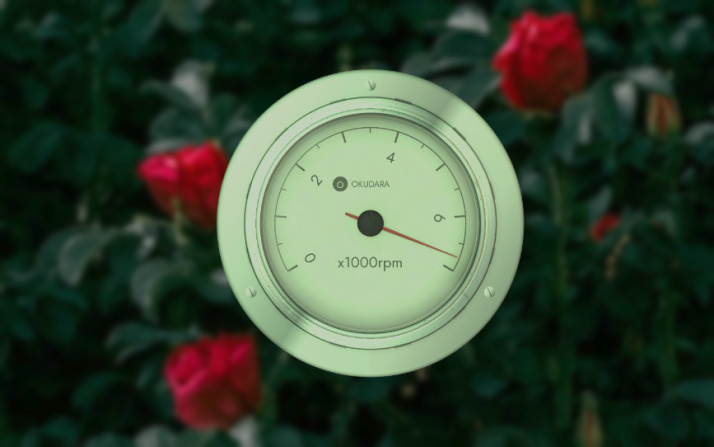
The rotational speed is {"value": 6750, "unit": "rpm"}
